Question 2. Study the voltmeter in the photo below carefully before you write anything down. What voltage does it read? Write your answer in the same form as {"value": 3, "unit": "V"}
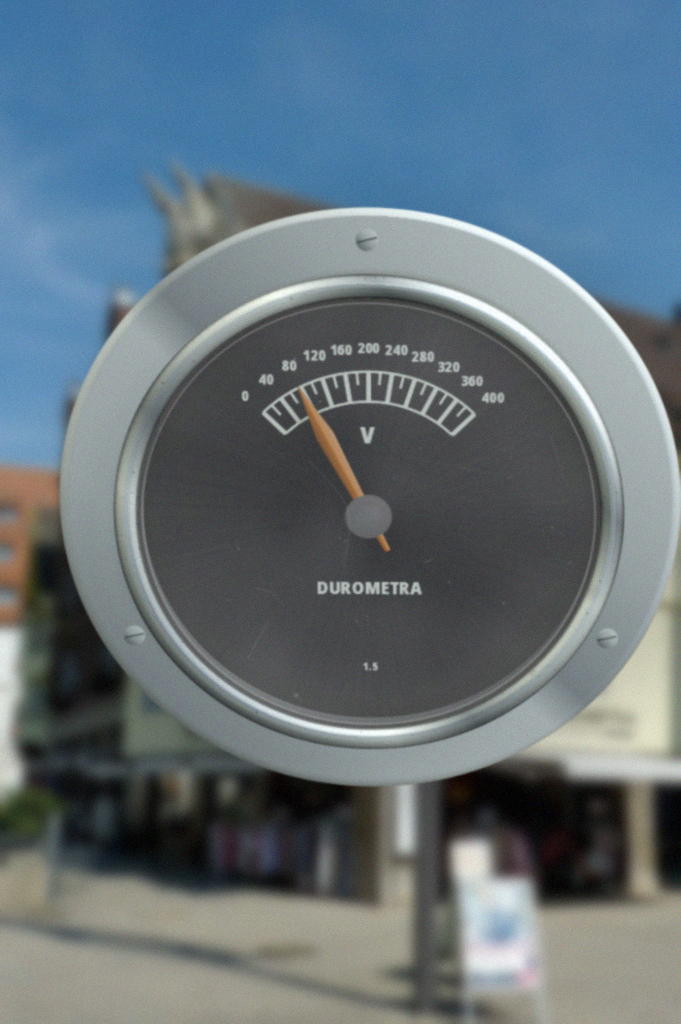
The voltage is {"value": 80, "unit": "V"}
